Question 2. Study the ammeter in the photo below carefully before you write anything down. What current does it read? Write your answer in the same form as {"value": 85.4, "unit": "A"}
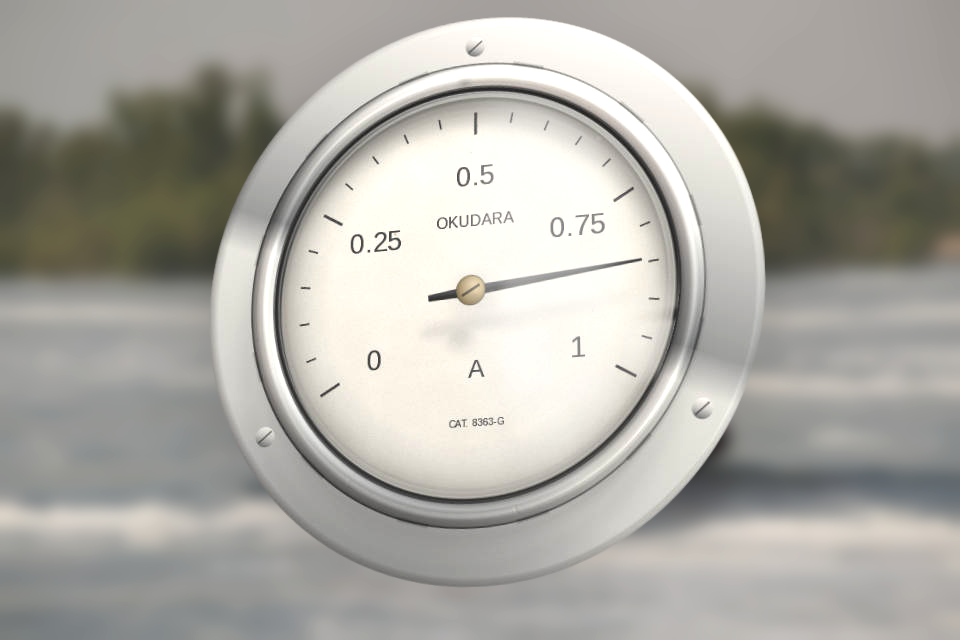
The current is {"value": 0.85, "unit": "A"}
